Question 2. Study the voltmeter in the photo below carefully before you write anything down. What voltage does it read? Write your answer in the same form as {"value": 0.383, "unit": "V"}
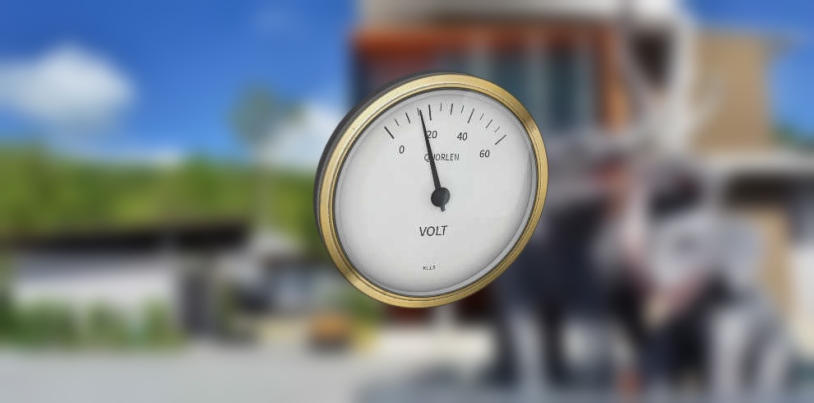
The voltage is {"value": 15, "unit": "V"}
